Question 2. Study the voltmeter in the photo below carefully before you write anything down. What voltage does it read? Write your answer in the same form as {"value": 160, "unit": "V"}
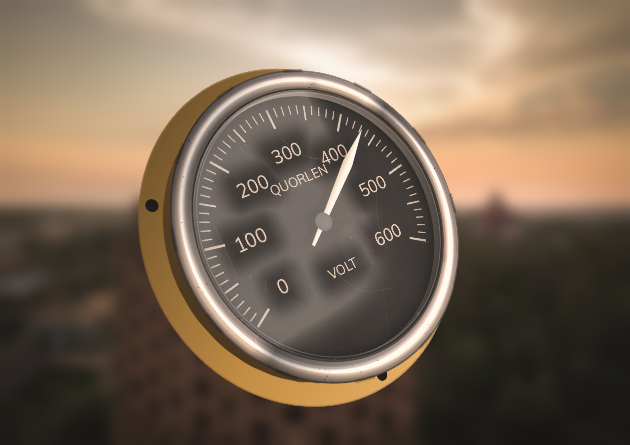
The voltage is {"value": 430, "unit": "V"}
